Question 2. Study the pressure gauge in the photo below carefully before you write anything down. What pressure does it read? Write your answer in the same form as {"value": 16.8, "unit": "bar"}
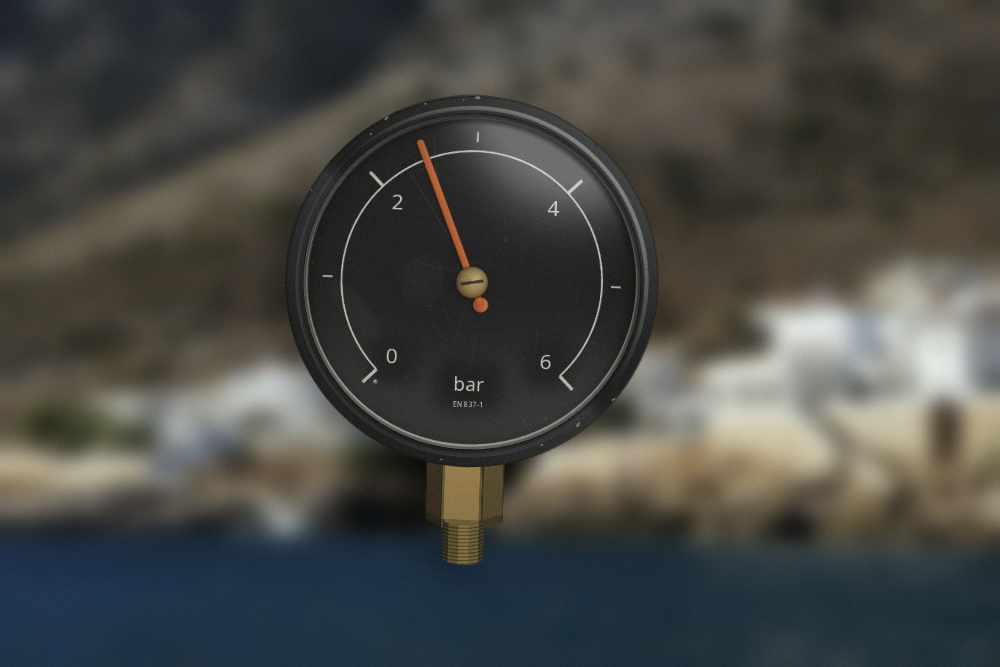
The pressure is {"value": 2.5, "unit": "bar"}
